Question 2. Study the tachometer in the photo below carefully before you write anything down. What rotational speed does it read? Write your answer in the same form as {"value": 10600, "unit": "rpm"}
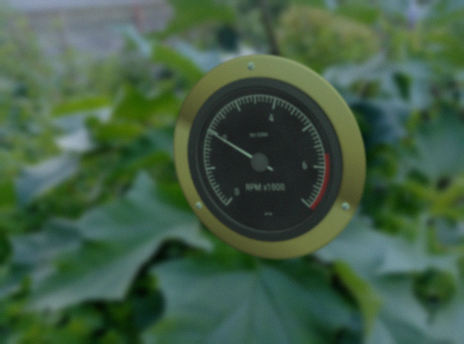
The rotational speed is {"value": 2000, "unit": "rpm"}
